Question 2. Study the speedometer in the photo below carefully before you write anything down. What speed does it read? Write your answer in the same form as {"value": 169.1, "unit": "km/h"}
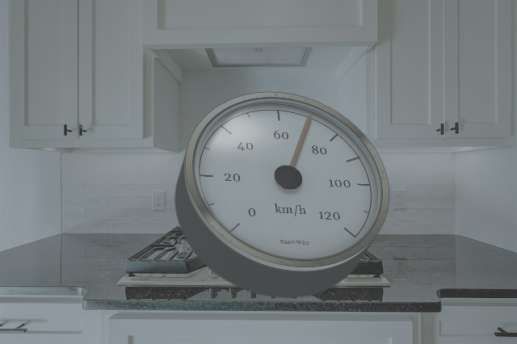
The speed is {"value": 70, "unit": "km/h"}
